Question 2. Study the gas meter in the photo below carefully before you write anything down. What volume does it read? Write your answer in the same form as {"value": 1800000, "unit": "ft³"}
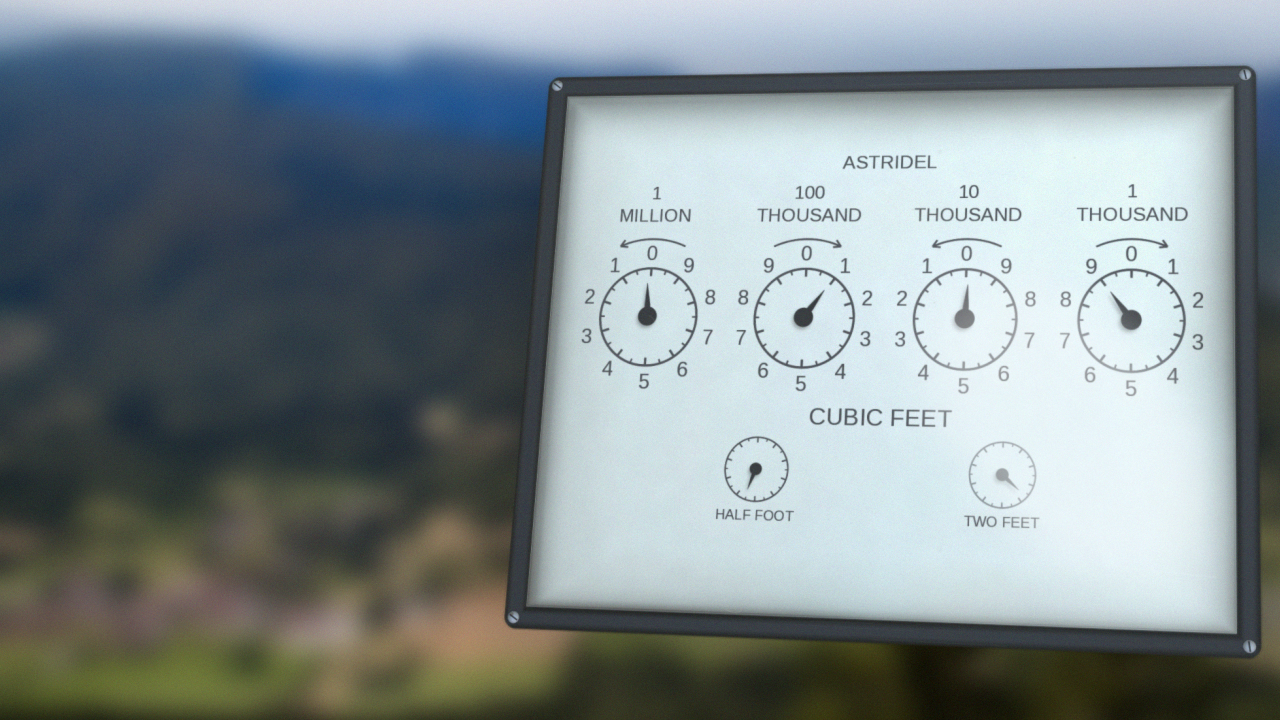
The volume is {"value": 9900, "unit": "ft³"}
